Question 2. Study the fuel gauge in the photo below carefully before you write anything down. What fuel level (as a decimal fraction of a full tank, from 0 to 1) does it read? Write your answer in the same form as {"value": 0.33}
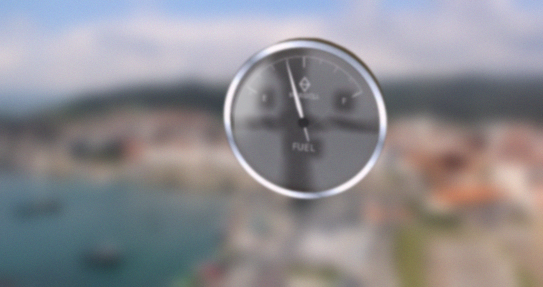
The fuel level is {"value": 0.375}
